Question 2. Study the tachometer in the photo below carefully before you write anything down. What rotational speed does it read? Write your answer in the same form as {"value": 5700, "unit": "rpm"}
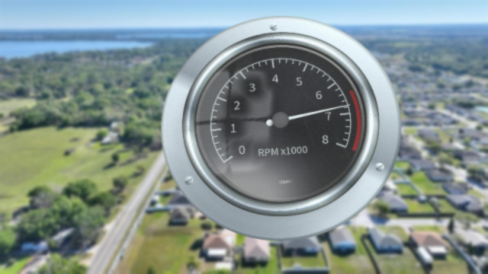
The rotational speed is {"value": 6800, "unit": "rpm"}
